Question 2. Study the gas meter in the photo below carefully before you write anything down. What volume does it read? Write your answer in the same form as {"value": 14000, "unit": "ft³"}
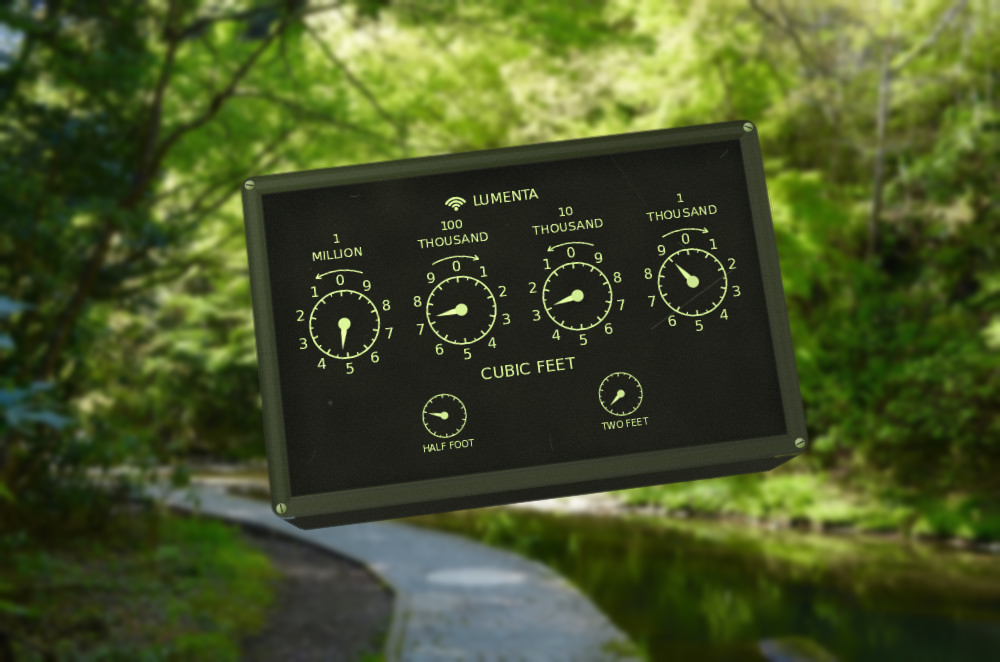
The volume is {"value": 472900, "unit": "ft³"}
